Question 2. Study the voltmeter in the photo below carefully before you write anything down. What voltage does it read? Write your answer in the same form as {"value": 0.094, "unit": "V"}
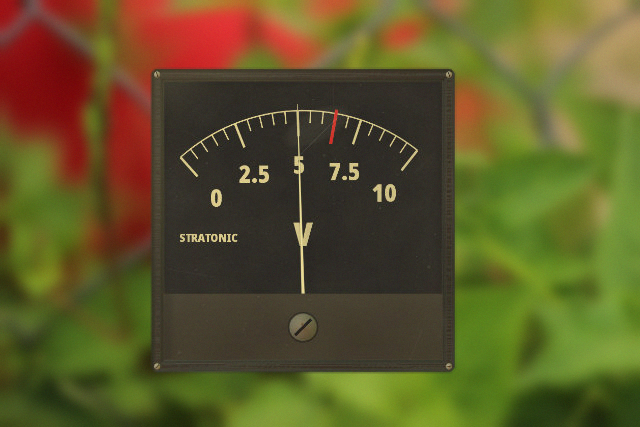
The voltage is {"value": 5, "unit": "V"}
